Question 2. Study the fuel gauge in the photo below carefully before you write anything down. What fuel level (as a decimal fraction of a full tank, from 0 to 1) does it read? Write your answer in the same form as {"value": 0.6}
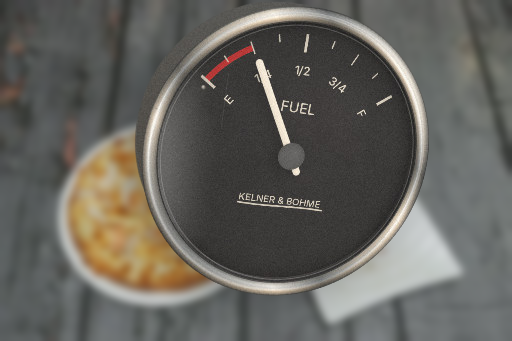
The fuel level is {"value": 0.25}
